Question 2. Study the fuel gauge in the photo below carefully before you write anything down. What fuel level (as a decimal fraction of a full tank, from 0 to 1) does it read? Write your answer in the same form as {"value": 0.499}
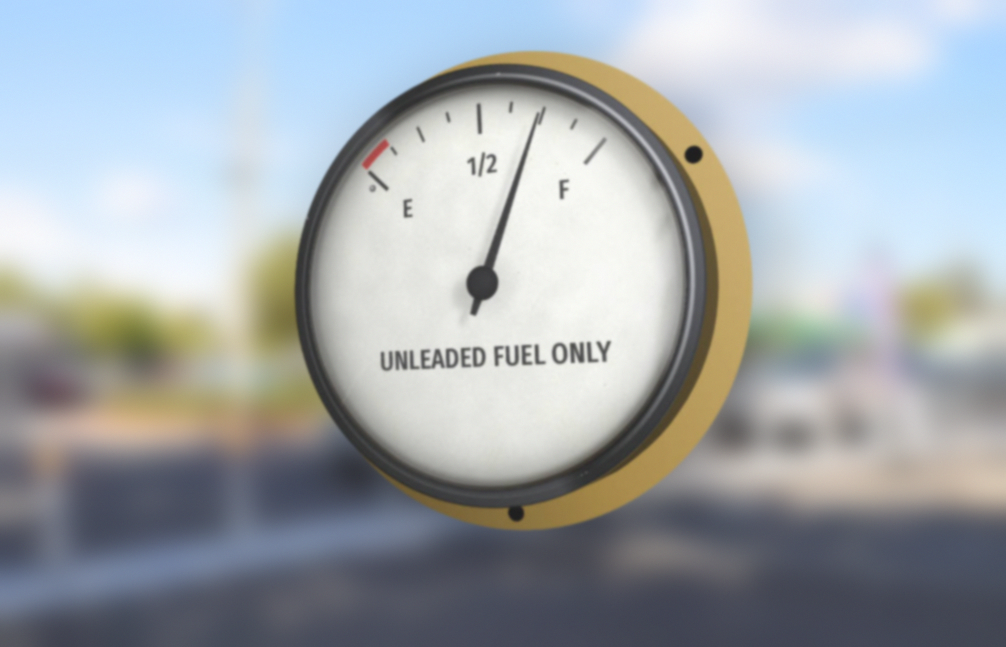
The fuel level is {"value": 0.75}
